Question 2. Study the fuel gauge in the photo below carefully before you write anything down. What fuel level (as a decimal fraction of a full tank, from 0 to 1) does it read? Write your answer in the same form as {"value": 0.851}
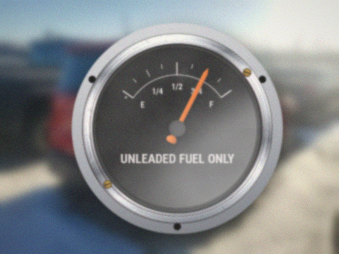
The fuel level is {"value": 0.75}
